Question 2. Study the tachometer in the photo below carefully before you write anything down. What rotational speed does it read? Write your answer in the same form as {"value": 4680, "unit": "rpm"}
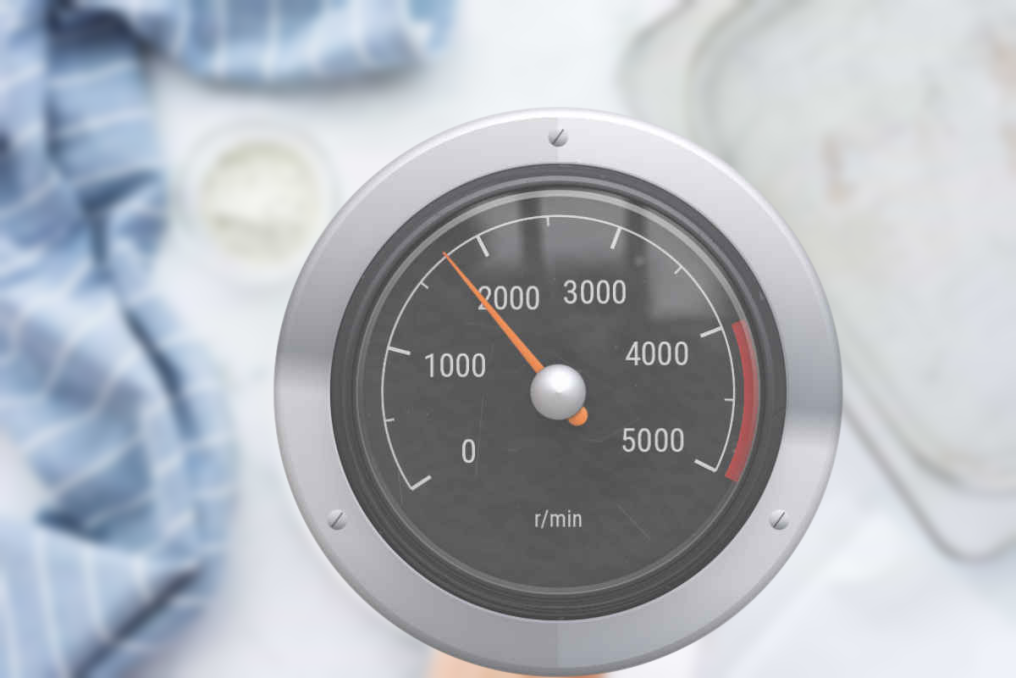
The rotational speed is {"value": 1750, "unit": "rpm"}
